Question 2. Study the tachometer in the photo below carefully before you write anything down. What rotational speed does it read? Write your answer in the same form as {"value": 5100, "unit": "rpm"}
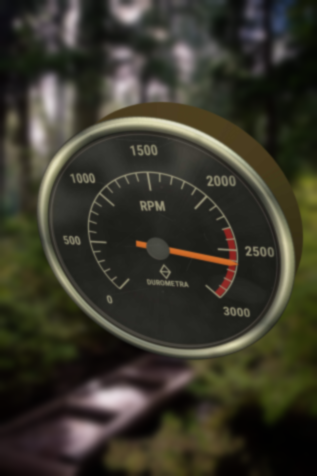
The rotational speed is {"value": 2600, "unit": "rpm"}
